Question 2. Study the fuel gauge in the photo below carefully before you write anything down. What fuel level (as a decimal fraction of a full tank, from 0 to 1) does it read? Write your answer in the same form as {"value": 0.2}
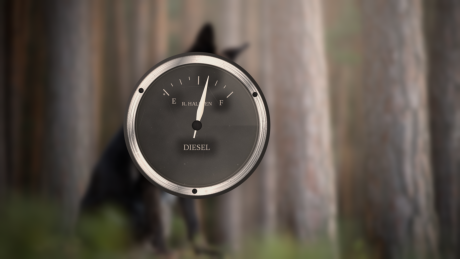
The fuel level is {"value": 0.625}
